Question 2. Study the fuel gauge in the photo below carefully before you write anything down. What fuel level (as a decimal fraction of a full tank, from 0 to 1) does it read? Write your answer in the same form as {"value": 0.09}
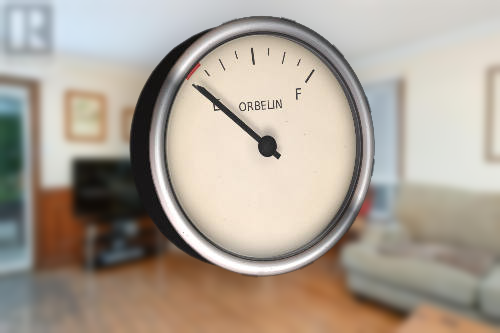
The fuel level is {"value": 0}
